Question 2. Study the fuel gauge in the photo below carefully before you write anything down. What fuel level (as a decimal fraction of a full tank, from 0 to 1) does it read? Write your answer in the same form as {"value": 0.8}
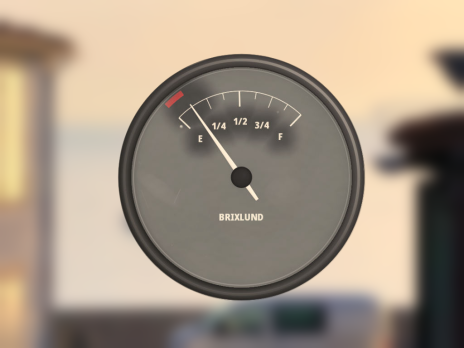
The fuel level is {"value": 0.125}
